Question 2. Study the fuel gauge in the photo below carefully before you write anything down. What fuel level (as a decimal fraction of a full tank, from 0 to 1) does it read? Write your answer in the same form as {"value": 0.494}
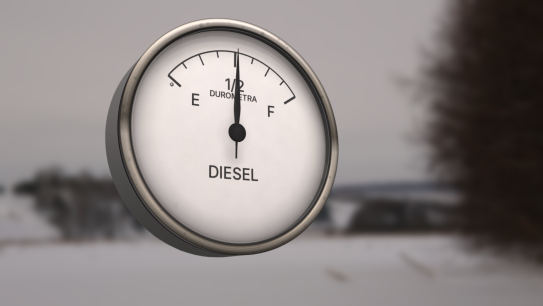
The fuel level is {"value": 0.5}
